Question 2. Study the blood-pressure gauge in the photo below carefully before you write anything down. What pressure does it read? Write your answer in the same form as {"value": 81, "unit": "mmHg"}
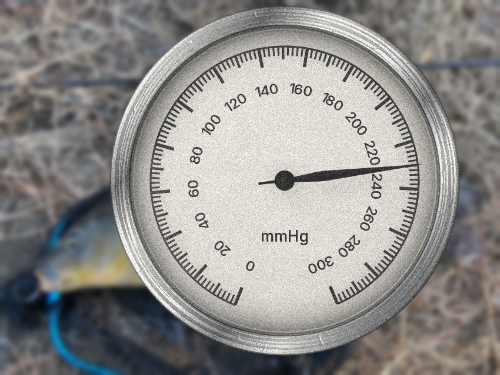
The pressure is {"value": 230, "unit": "mmHg"}
